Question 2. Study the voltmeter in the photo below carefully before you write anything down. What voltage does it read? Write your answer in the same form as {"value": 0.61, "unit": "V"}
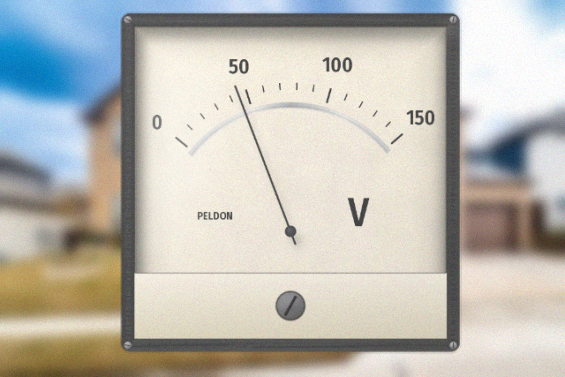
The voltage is {"value": 45, "unit": "V"}
